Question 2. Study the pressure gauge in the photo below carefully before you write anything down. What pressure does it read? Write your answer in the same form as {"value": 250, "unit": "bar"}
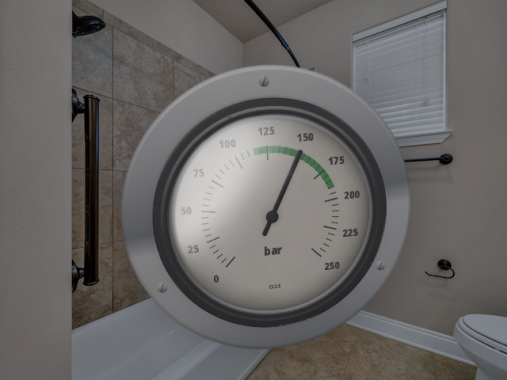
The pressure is {"value": 150, "unit": "bar"}
